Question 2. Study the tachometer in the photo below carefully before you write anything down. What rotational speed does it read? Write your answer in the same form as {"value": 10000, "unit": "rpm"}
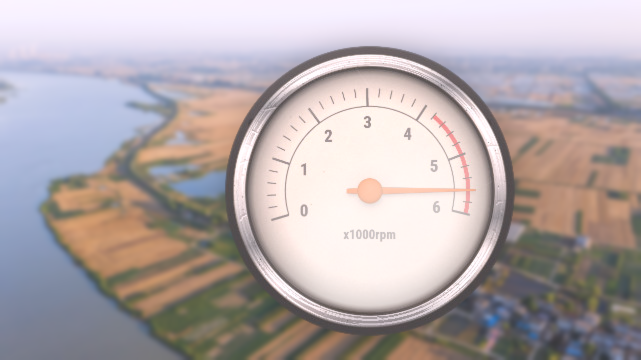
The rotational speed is {"value": 5600, "unit": "rpm"}
